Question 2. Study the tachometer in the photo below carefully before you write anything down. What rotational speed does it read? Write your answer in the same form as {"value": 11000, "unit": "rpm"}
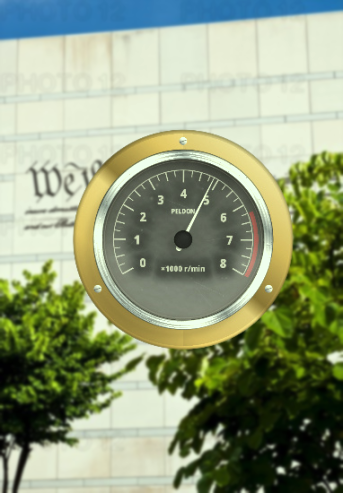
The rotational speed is {"value": 4875, "unit": "rpm"}
